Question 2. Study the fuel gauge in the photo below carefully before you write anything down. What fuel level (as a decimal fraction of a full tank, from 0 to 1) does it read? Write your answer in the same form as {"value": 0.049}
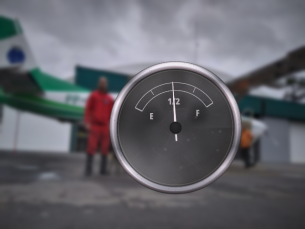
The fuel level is {"value": 0.5}
